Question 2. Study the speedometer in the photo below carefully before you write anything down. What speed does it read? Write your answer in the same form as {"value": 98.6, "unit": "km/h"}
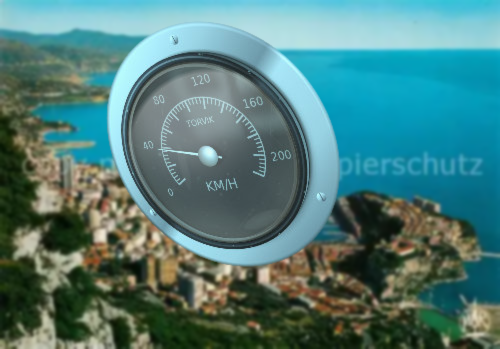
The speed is {"value": 40, "unit": "km/h"}
